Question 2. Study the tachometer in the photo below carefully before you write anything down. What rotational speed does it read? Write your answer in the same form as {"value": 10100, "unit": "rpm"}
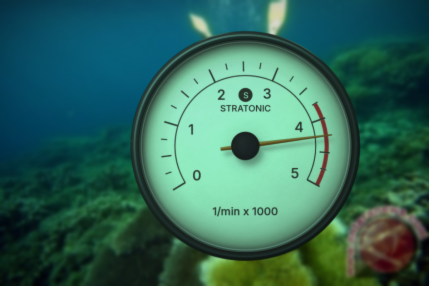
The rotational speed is {"value": 4250, "unit": "rpm"}
